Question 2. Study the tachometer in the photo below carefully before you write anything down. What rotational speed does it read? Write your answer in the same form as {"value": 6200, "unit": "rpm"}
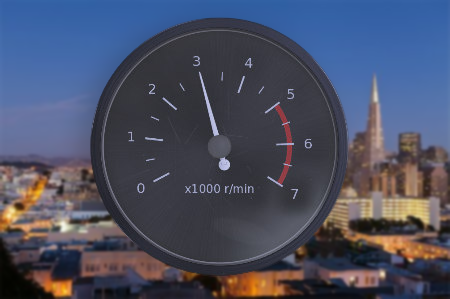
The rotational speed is {"value": 3000, "unit": "rpm"}
